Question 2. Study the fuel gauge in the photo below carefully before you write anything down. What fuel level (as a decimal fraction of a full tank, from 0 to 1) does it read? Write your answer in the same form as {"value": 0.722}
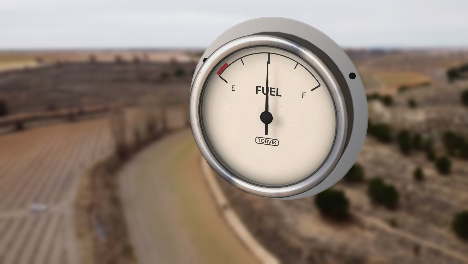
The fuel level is {"value": 0.5}
